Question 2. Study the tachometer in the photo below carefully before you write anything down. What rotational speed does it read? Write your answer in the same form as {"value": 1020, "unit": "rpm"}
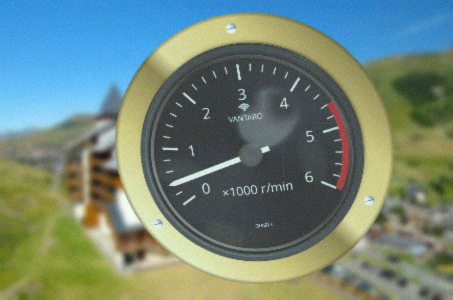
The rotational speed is {"value": 400, "unit": "rpm"}
